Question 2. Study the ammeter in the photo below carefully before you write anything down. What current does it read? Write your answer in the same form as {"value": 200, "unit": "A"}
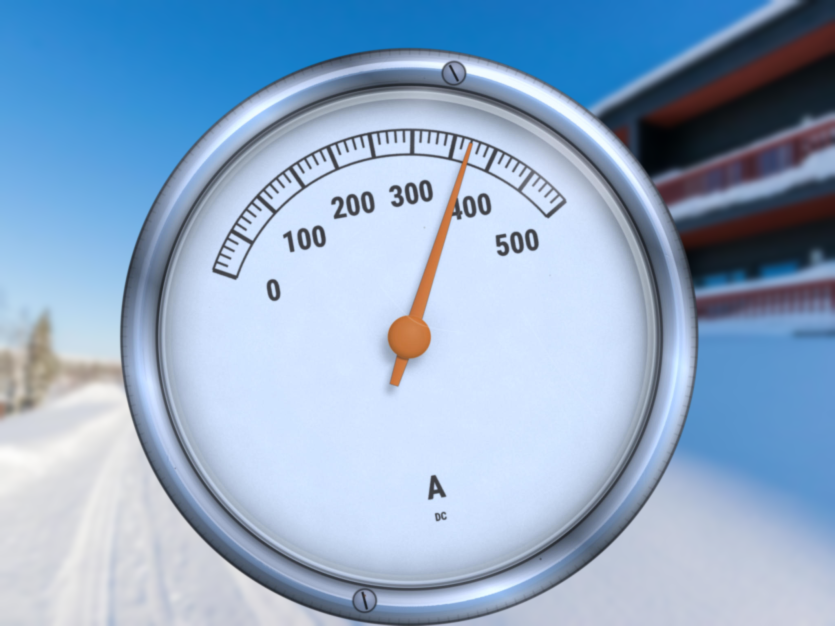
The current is {"value": 370, "unit": "A"}
